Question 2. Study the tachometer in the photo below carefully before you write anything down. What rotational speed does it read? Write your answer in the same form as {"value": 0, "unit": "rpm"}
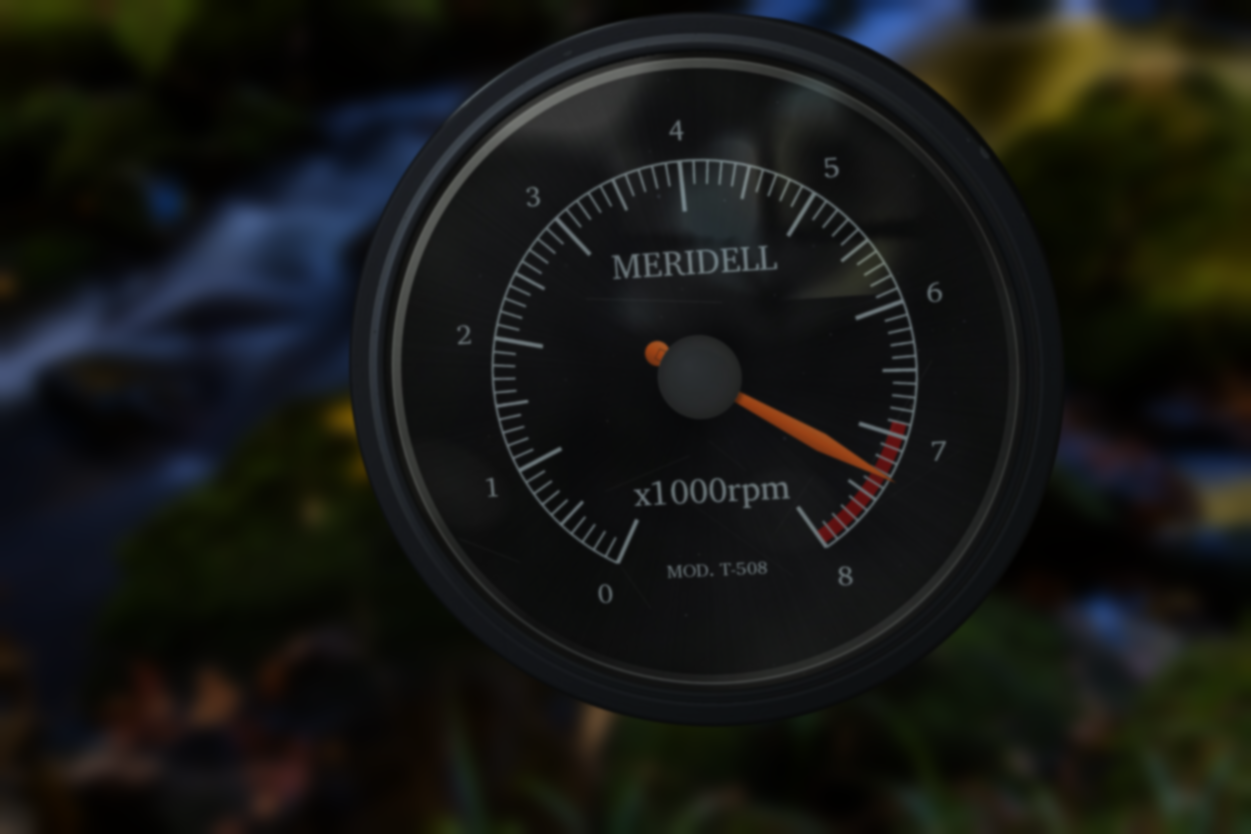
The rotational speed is {"value": 7300, "unit": "rpm"}
